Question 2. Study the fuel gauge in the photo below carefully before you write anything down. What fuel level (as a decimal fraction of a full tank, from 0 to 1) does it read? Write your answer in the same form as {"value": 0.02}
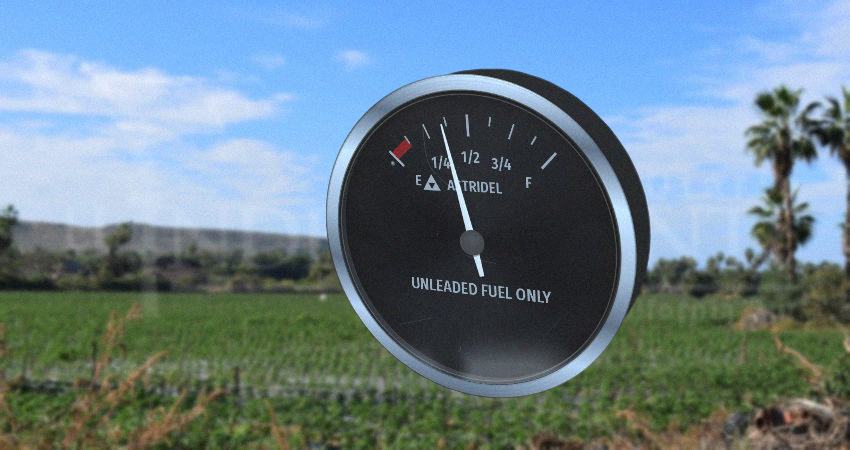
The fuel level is {"value": 0.375}
